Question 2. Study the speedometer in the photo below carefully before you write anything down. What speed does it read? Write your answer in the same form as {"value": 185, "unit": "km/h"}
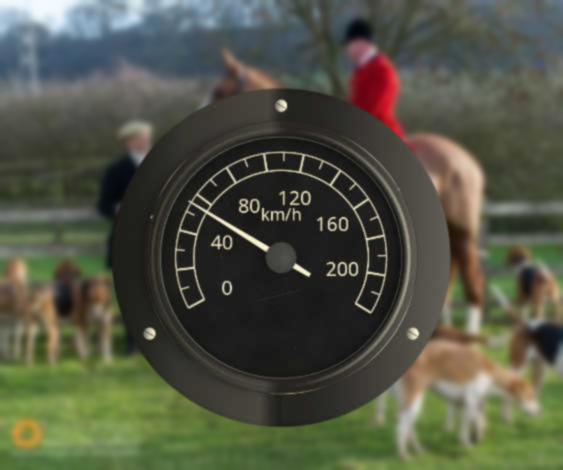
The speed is {"value": 55, "unit": "km/h"}
